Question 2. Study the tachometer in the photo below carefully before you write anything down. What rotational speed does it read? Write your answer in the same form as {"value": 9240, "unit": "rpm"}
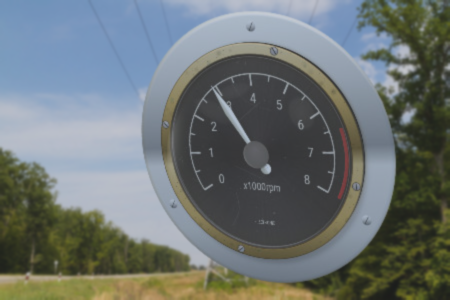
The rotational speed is {"value": 3000, "unit": "rpm"}
